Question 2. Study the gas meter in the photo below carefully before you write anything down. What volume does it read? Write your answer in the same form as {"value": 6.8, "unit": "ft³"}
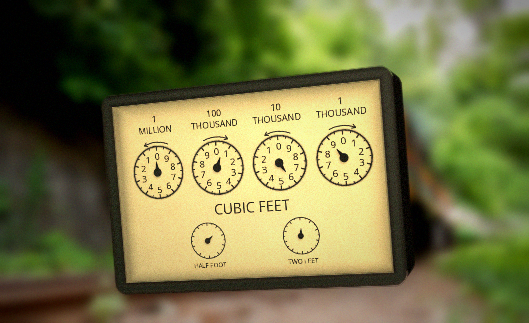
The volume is {"value": 5900, "unit": "ft³"}
